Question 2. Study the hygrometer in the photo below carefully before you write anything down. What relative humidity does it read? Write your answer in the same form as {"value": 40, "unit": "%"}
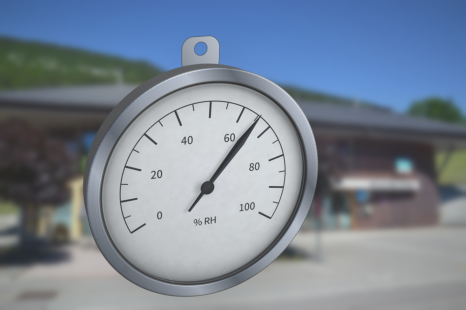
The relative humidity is {"value": 65, "unit": "%"}
